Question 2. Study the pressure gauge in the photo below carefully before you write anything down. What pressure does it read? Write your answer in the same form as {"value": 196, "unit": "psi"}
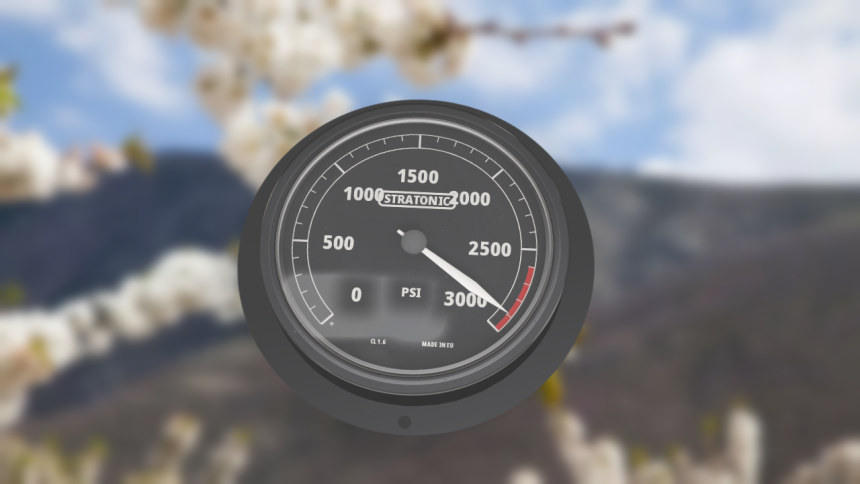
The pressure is {"value": 2900, "unit": "psi"}
